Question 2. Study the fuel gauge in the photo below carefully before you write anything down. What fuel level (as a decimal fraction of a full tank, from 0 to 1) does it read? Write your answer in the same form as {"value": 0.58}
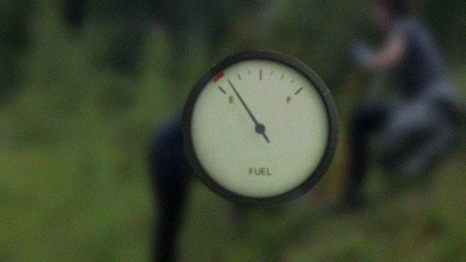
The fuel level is {"value": 0.125}
